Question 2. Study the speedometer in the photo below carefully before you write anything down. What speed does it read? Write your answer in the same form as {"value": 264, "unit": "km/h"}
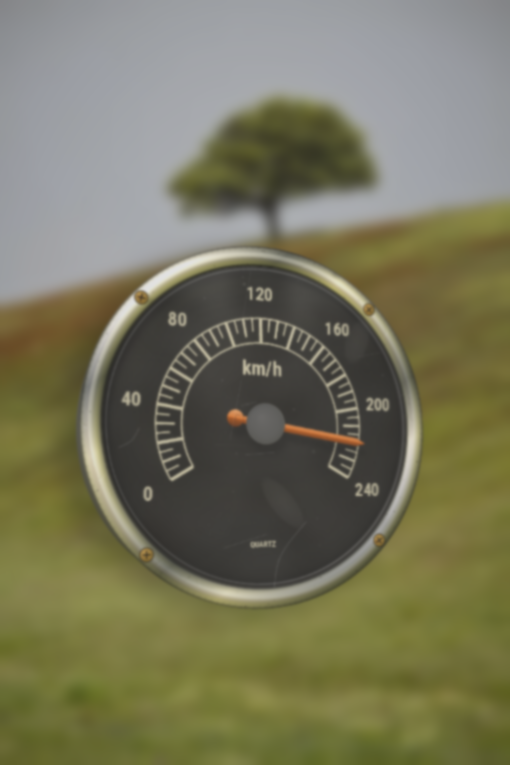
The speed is {"value": 220, "unit": "km/h"}
